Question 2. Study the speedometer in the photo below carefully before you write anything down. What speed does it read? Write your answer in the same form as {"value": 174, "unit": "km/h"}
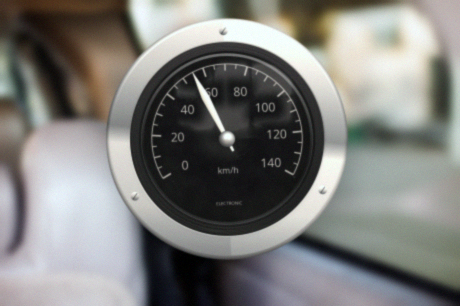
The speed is {"value": 55, "unit": "km/h"}
